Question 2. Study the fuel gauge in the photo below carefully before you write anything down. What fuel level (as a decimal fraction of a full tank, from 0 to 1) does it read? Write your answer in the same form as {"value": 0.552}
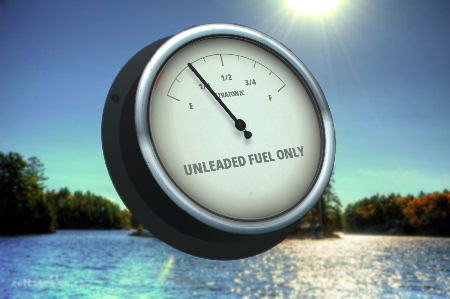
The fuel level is {"value": 0.25}
